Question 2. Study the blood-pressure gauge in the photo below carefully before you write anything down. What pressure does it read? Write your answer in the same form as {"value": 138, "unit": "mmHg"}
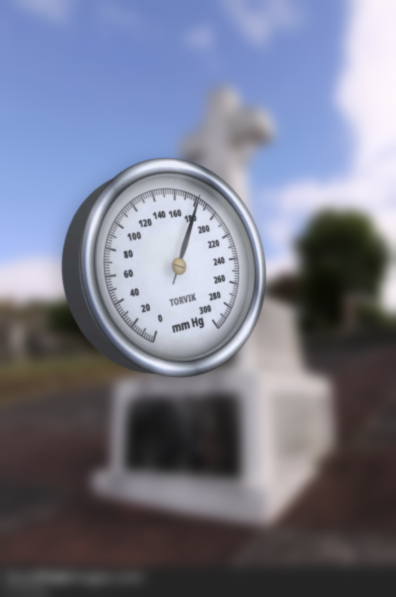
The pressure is {"value": 180, "unit": "mmHg"}
